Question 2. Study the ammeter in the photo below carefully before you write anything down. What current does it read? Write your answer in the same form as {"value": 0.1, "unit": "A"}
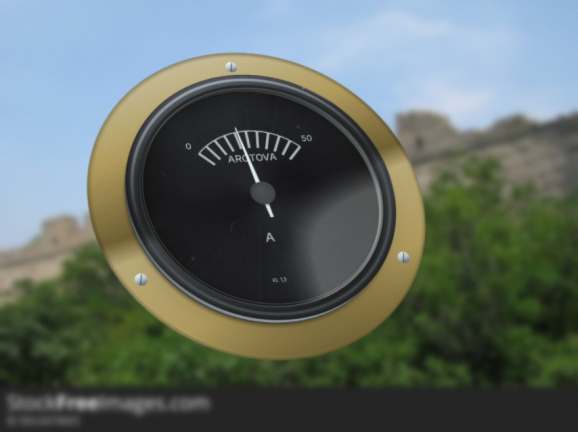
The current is {"value": 20, "unit": "A"}
